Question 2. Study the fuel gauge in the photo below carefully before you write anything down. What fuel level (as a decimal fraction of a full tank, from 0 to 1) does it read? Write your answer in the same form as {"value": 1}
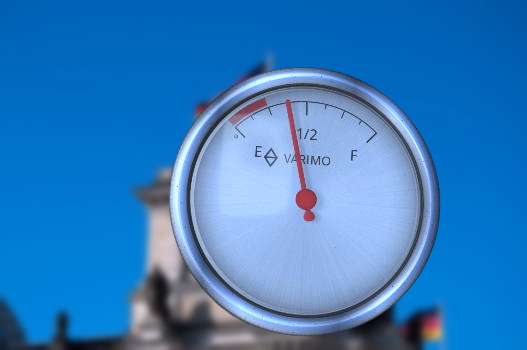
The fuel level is {"value": 0.375}
